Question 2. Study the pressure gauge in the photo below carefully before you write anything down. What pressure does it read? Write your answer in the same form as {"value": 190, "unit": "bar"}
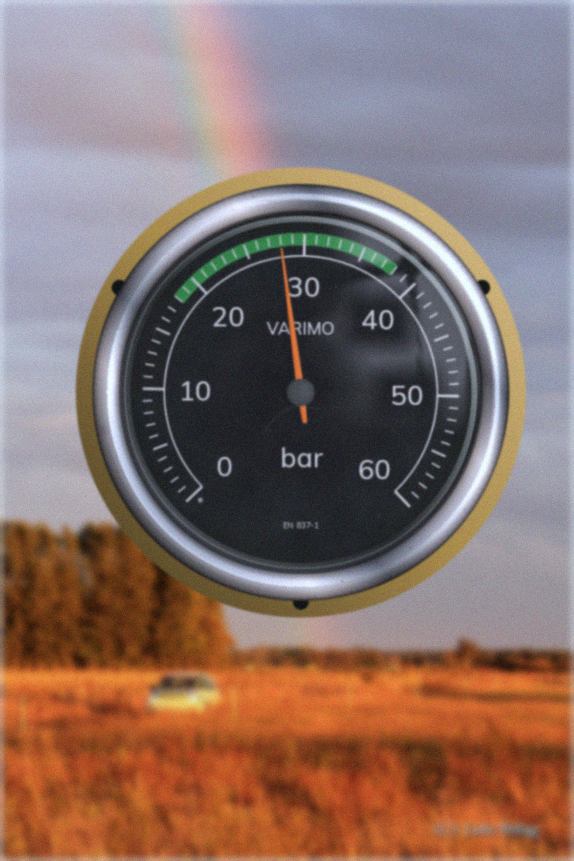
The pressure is {"value": 28, "unit": "bar"}
